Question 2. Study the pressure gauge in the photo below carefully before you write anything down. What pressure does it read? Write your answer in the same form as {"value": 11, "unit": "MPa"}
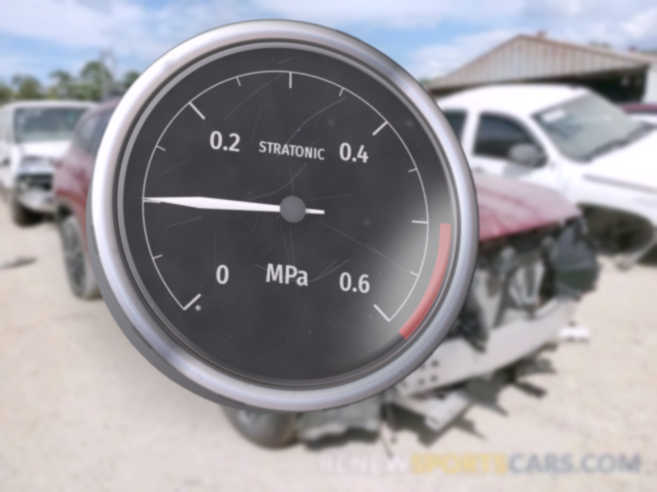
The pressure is {"value": 0.1, "unit": "MPa"}
